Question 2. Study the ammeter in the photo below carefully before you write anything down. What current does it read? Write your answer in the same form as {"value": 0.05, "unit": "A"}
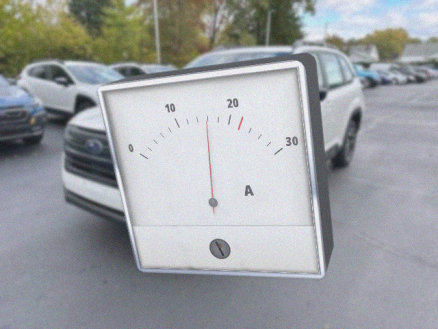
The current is {"value": 16, "unit": "A"}
